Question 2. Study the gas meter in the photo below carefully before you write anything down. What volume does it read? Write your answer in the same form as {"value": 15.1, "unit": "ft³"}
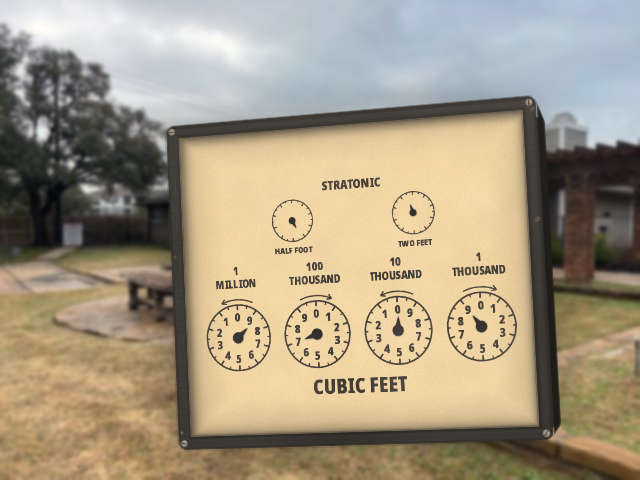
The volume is {"value": 869900, "unit": "ft³"}
